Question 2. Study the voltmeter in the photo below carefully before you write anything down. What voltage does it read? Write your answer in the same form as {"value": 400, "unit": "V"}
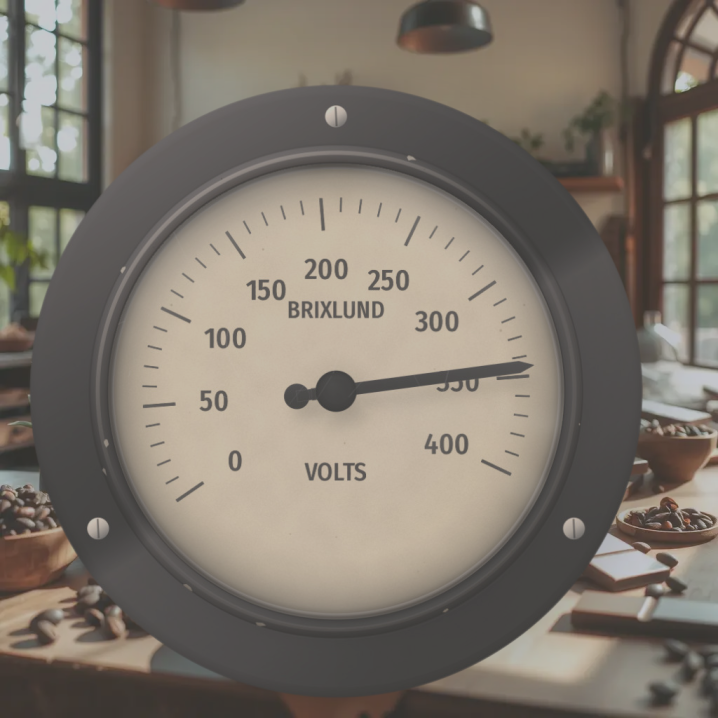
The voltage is {"value": 345, "unit": "V"}
